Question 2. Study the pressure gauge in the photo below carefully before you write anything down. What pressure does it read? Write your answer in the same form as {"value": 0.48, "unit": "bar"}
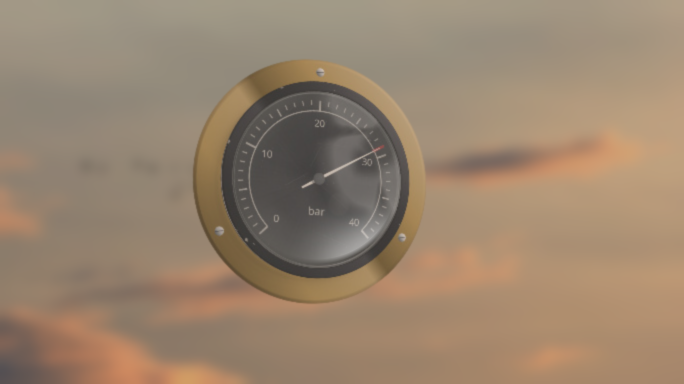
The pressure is {"value": 29, "unit": "bar"}
